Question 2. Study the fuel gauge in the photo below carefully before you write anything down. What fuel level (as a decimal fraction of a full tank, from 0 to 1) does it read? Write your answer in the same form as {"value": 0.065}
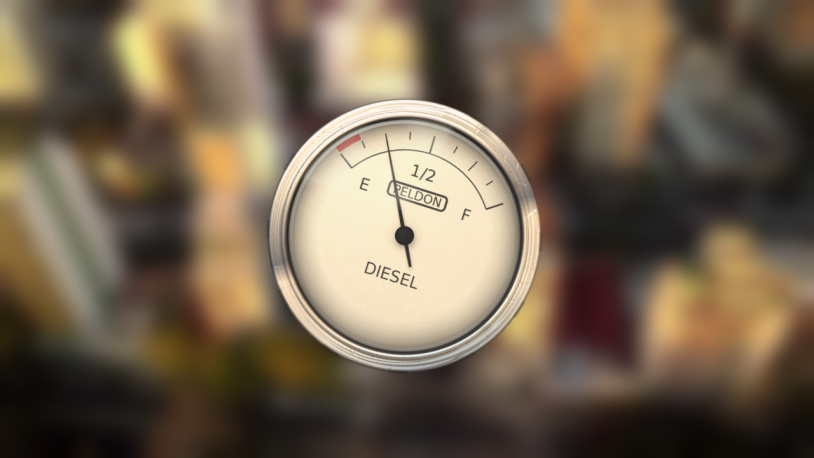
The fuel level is {"value": 0.25}
